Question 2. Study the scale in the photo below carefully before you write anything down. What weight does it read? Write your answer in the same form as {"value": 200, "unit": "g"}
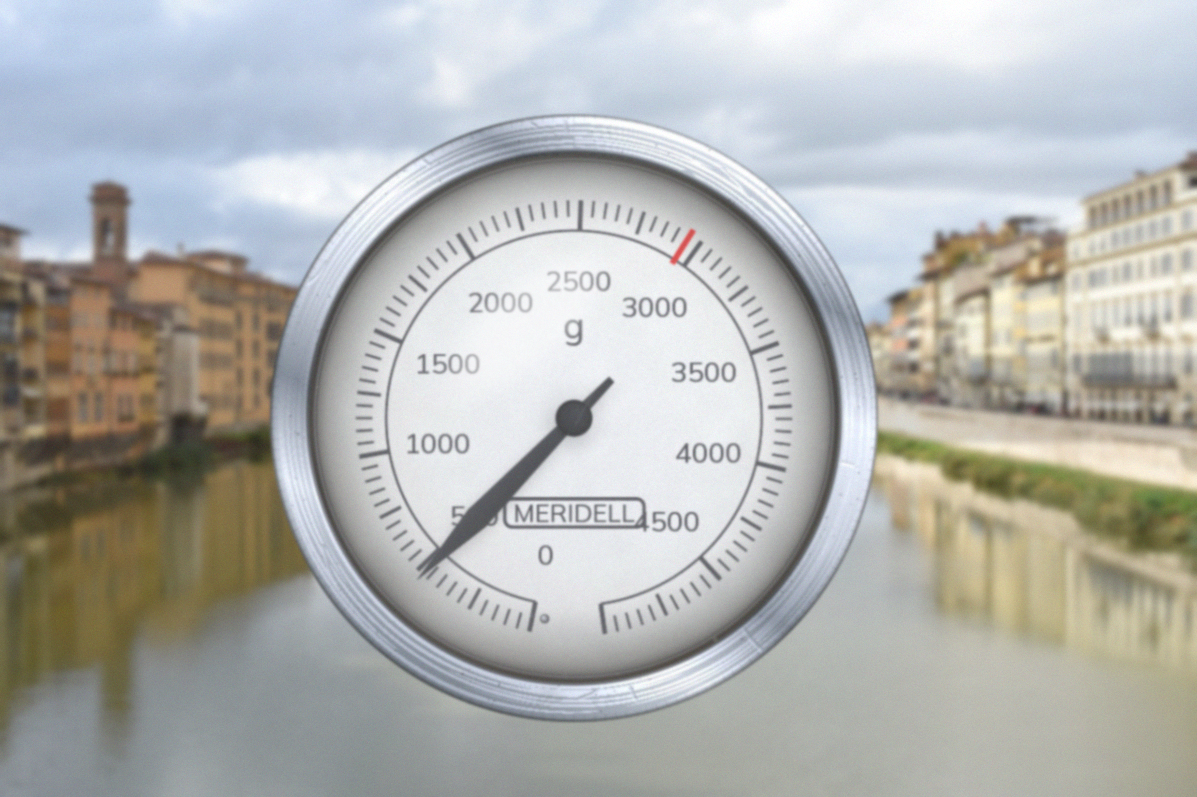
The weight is {"value": 475, "unit": "g"}
